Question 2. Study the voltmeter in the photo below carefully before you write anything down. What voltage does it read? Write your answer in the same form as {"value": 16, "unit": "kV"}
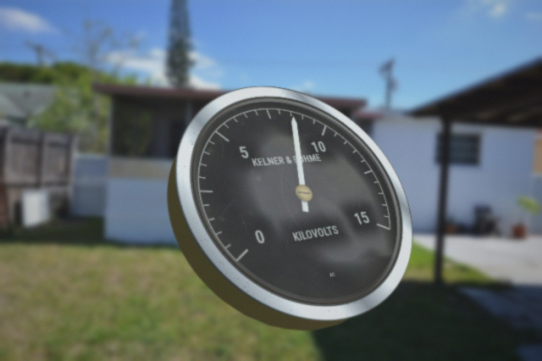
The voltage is {"value": 8.5, "unit": "kV"}
